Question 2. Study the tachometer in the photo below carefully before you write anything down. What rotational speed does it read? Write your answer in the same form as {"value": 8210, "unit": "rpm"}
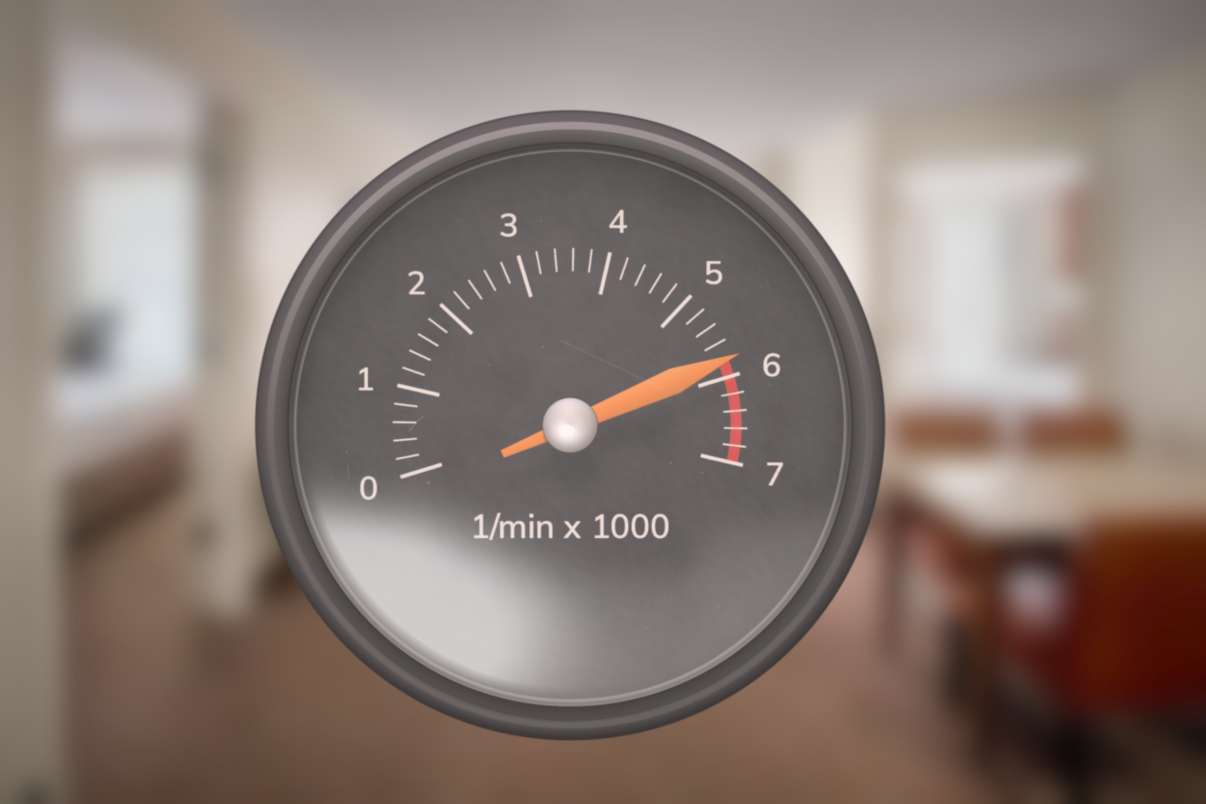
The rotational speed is {"value": 5800, "unit": "rpm"}
